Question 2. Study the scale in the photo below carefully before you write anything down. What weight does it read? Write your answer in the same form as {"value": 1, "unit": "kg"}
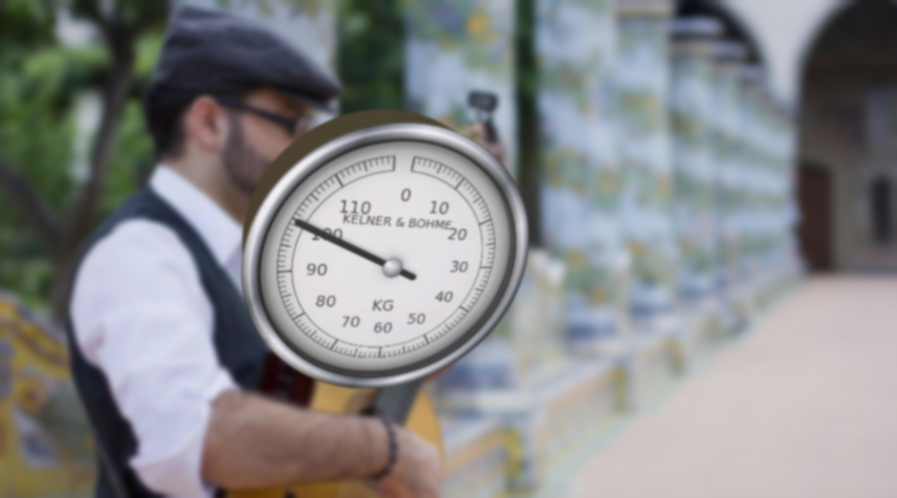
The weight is {"value": 100, "unit": "kg"}
